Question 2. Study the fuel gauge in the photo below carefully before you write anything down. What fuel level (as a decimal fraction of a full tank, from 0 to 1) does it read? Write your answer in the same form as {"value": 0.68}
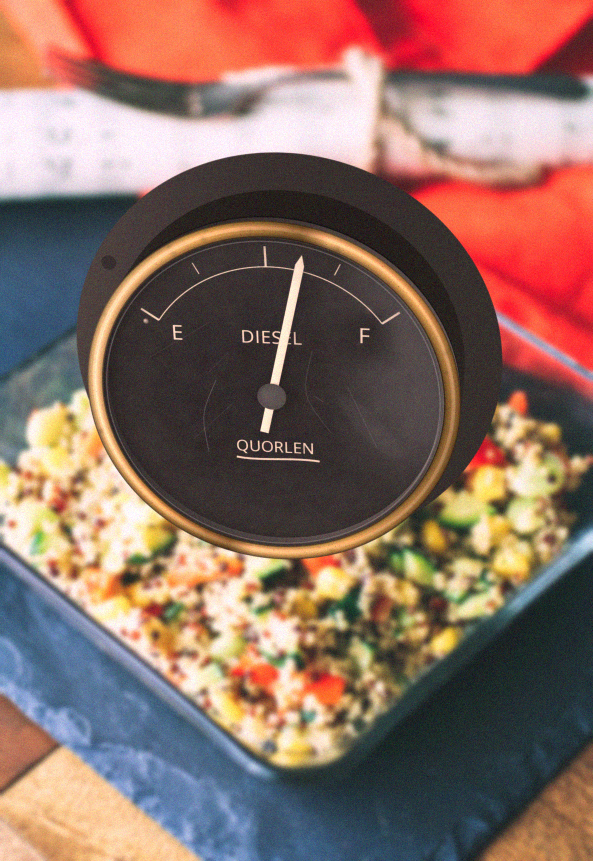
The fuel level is {"value": 0.625}
